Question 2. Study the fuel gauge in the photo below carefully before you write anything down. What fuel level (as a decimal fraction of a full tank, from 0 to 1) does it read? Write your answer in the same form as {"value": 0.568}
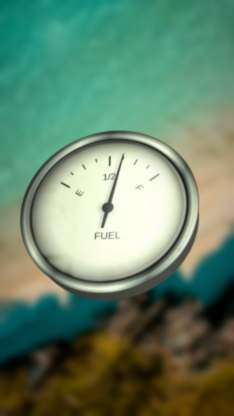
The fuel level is {"value": 0.625}
